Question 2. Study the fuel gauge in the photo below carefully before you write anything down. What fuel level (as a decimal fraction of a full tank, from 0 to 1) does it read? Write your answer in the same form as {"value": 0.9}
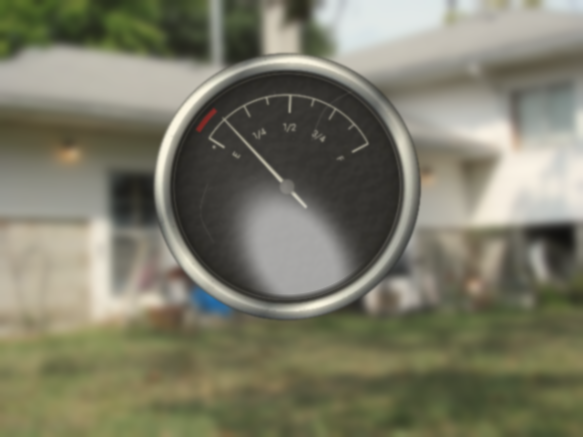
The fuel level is {"value": 0.125}
